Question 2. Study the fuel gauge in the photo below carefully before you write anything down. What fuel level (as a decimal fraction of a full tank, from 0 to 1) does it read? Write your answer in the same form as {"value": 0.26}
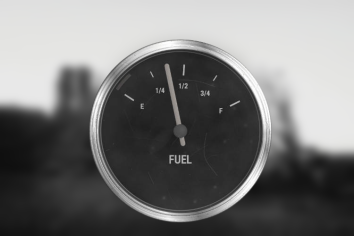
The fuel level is {"value": 0.375}
